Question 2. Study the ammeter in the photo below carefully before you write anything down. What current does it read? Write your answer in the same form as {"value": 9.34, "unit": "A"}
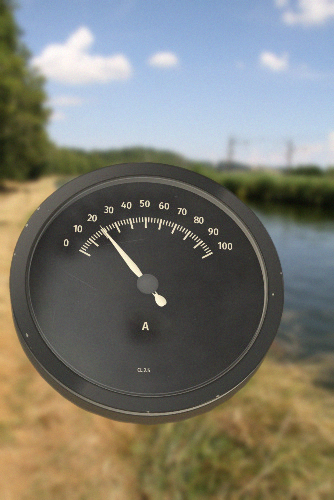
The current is {"value": 20, "unit": "A"}
